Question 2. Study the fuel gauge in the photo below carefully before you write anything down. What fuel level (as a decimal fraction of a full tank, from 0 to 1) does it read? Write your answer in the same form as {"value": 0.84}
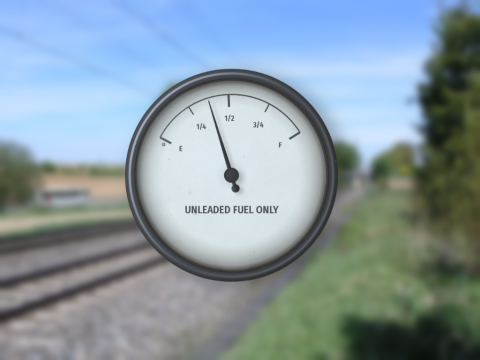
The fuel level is {"value": 0.375}
